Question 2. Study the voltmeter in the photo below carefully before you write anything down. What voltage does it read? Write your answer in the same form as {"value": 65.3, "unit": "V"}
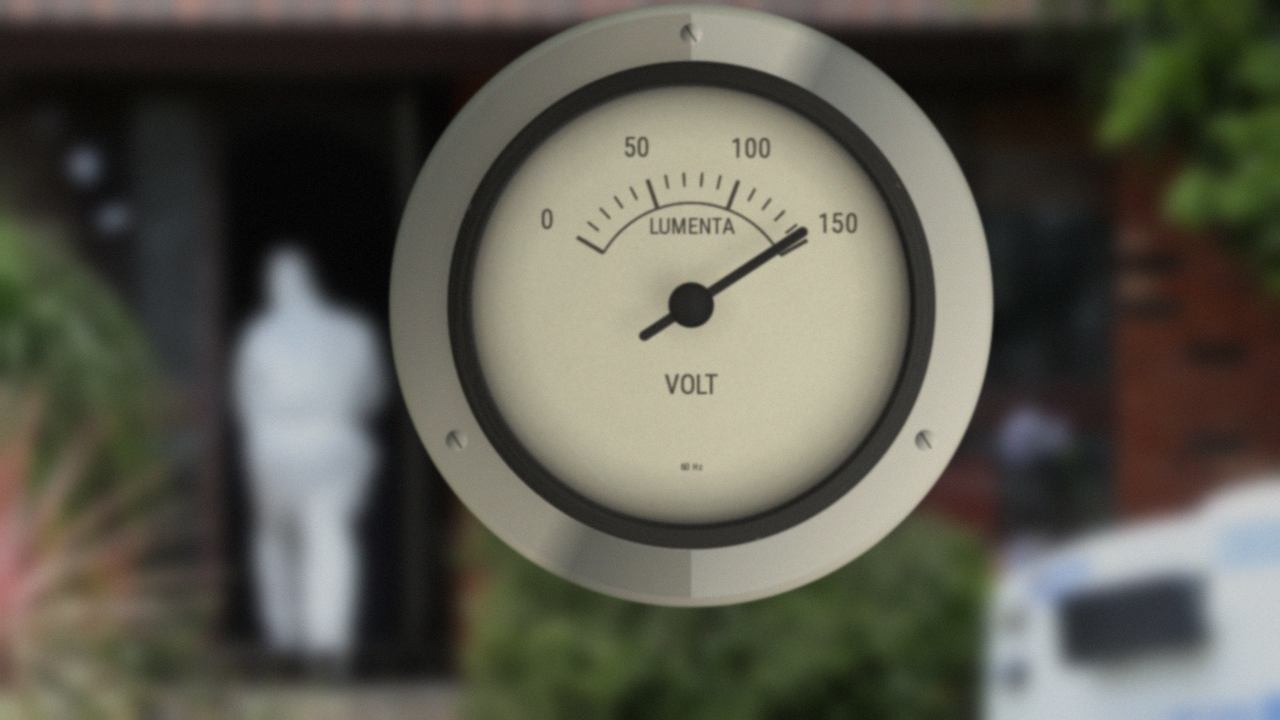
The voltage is {"value": 145, "unit": "V"}
